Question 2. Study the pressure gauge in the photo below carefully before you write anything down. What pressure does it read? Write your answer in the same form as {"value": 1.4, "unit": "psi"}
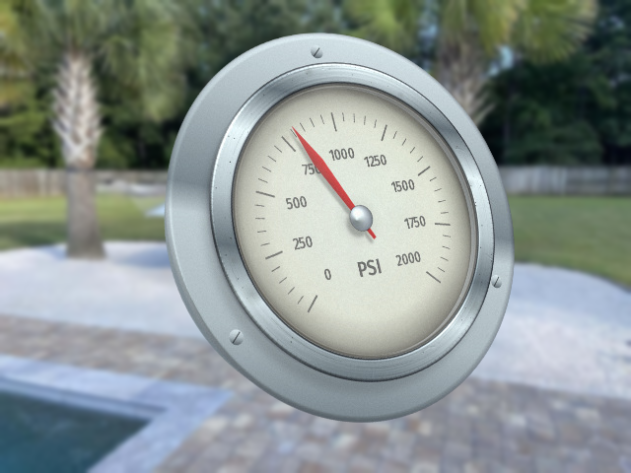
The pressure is {"value": 800, "unit": "psi"}
